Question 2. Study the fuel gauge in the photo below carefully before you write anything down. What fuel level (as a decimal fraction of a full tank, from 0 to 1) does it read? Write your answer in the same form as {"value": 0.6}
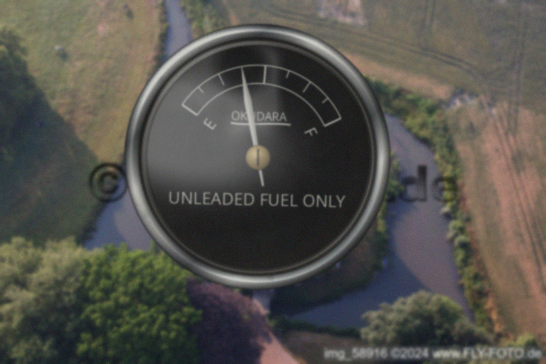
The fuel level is {"value": 0.375}
